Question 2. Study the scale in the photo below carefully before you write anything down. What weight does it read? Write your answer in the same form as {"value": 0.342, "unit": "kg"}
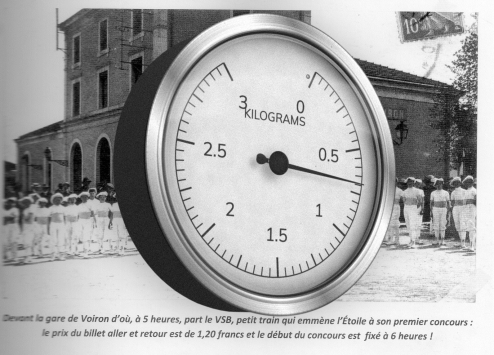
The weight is {"value": 0.7, "unit": "kg"}
